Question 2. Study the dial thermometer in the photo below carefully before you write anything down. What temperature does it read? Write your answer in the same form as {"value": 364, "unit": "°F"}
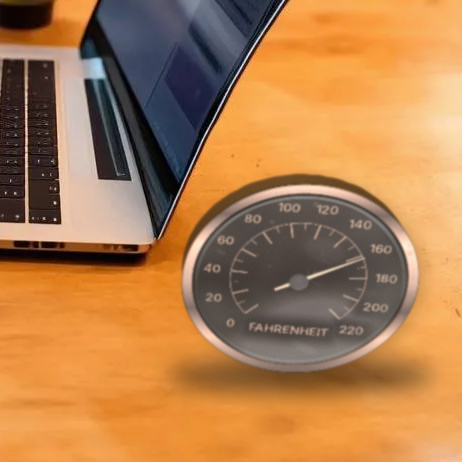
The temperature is {"value": 160, "unit": "°F"}
